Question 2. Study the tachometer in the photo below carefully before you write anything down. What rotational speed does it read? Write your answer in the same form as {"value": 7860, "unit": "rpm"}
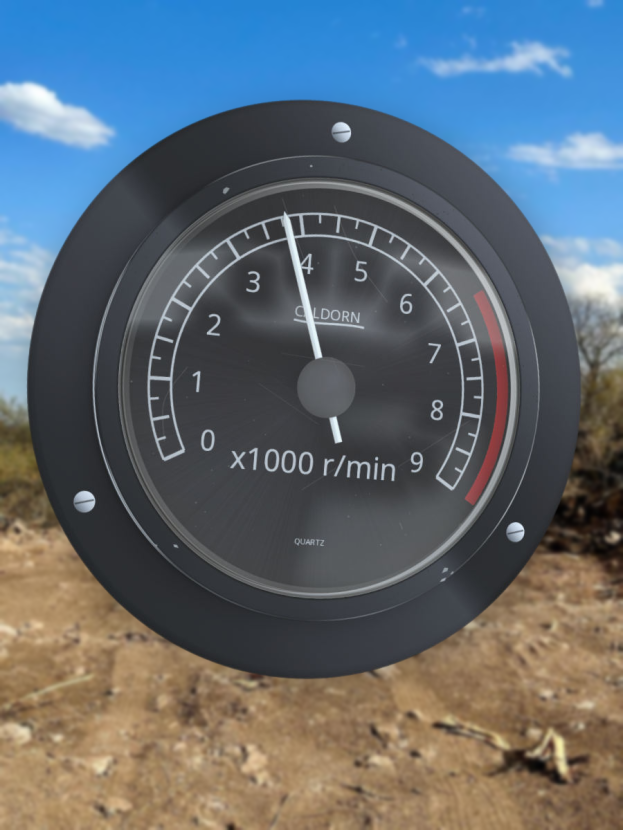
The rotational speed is {"value": 3750, "unit": "rpm"}
